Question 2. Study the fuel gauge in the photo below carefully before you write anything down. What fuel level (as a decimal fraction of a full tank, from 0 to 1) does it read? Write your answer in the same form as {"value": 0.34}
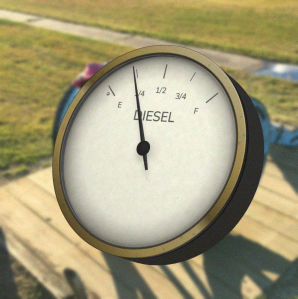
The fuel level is {"value": 0.25}
